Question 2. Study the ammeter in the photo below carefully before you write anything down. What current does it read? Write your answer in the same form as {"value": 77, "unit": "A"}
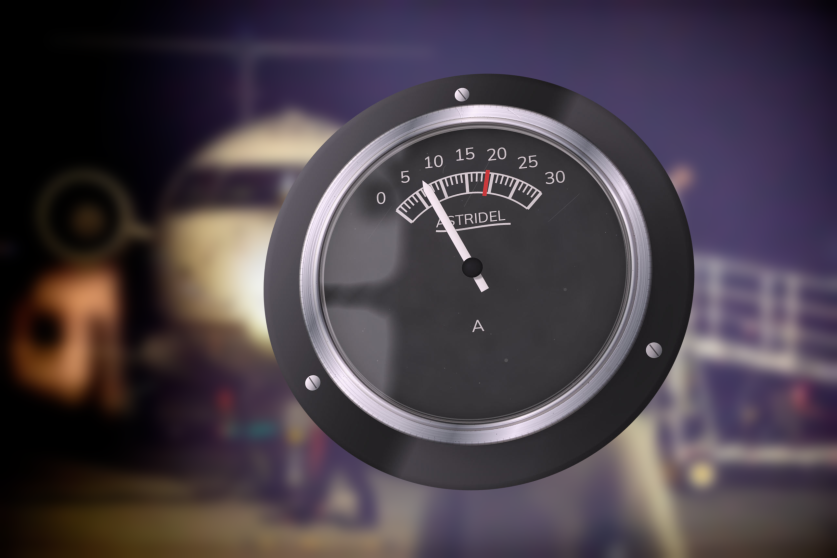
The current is {"value": 7, "unit": "A"}
